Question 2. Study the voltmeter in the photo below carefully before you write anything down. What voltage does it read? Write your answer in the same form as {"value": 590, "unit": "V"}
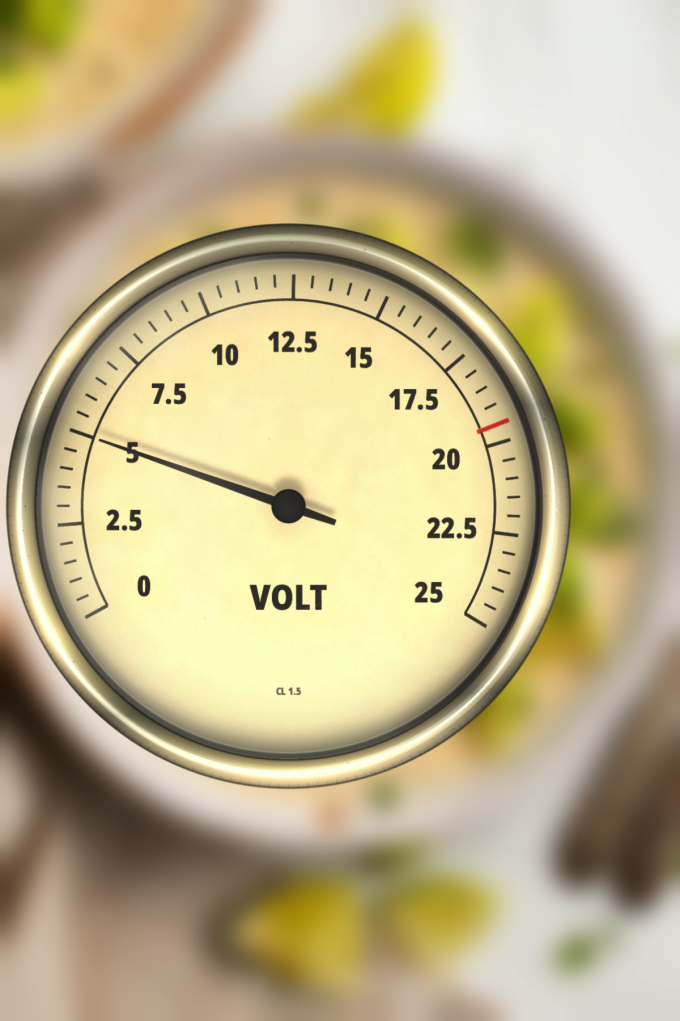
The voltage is {"value": 5, "unit": "V"}
